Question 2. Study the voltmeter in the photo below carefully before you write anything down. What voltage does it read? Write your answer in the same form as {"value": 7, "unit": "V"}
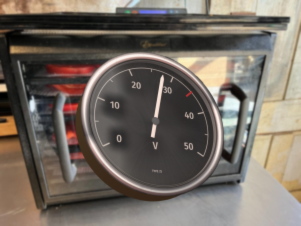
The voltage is {"value": 27.5, "unit": "V"}
